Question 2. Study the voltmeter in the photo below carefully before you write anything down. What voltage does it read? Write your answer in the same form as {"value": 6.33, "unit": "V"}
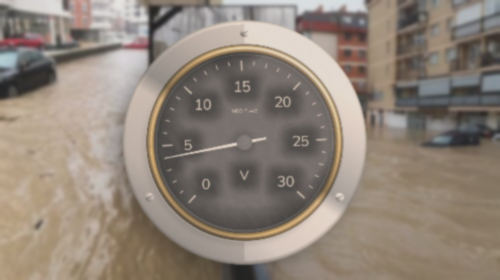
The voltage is {"value": 4, "unit": "V"}
